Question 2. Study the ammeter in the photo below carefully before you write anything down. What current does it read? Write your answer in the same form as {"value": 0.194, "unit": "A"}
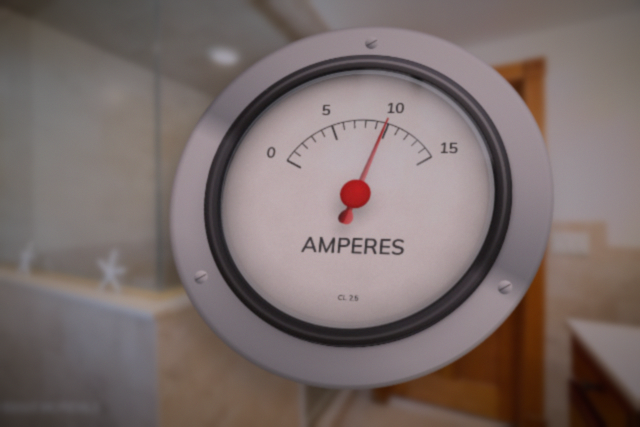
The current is {"value": 10, "unit": "A"}
